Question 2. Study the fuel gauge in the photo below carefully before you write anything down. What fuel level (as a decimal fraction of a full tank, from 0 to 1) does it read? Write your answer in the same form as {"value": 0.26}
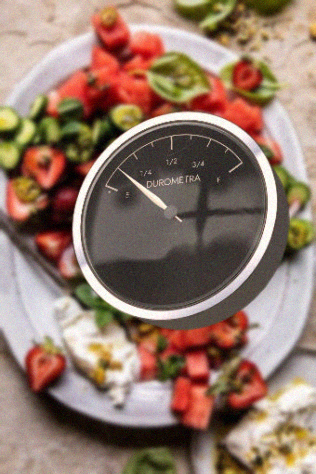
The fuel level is {"value": 0.125}
